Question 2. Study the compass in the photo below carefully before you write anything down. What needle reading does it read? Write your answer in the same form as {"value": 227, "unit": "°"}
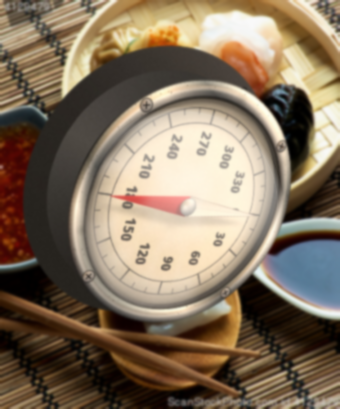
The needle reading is {"value": 180, "unit": "°"}
